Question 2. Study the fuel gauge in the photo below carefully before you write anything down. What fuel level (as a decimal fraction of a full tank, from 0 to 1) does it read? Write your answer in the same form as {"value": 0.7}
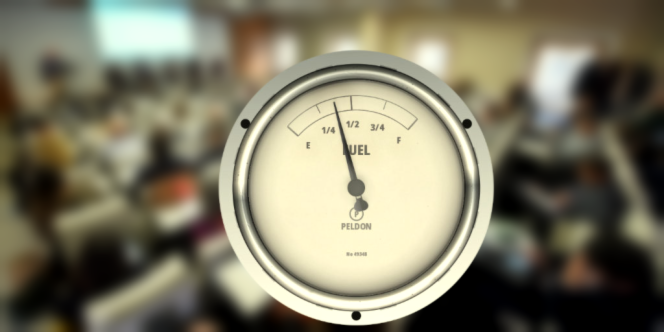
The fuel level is {"value": 0.375}
